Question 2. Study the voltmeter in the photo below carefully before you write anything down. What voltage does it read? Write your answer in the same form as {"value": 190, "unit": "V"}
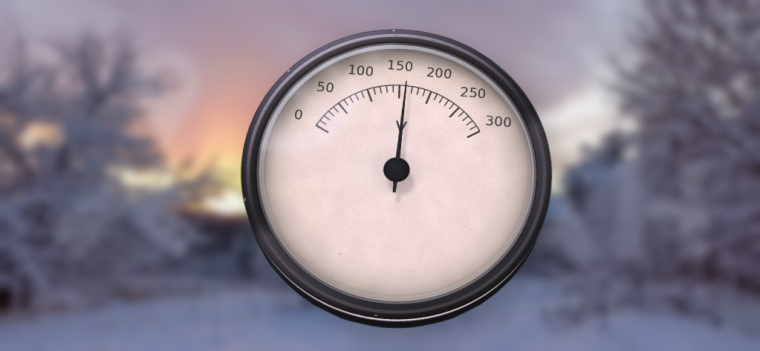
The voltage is {"value": 160, "unit": "V"}
